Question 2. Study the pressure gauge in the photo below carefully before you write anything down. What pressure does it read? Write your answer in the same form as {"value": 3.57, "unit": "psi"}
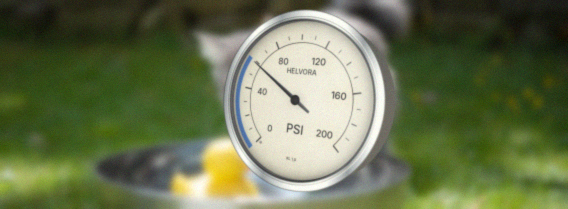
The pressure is {"value": 60, "unit": "psi"}
